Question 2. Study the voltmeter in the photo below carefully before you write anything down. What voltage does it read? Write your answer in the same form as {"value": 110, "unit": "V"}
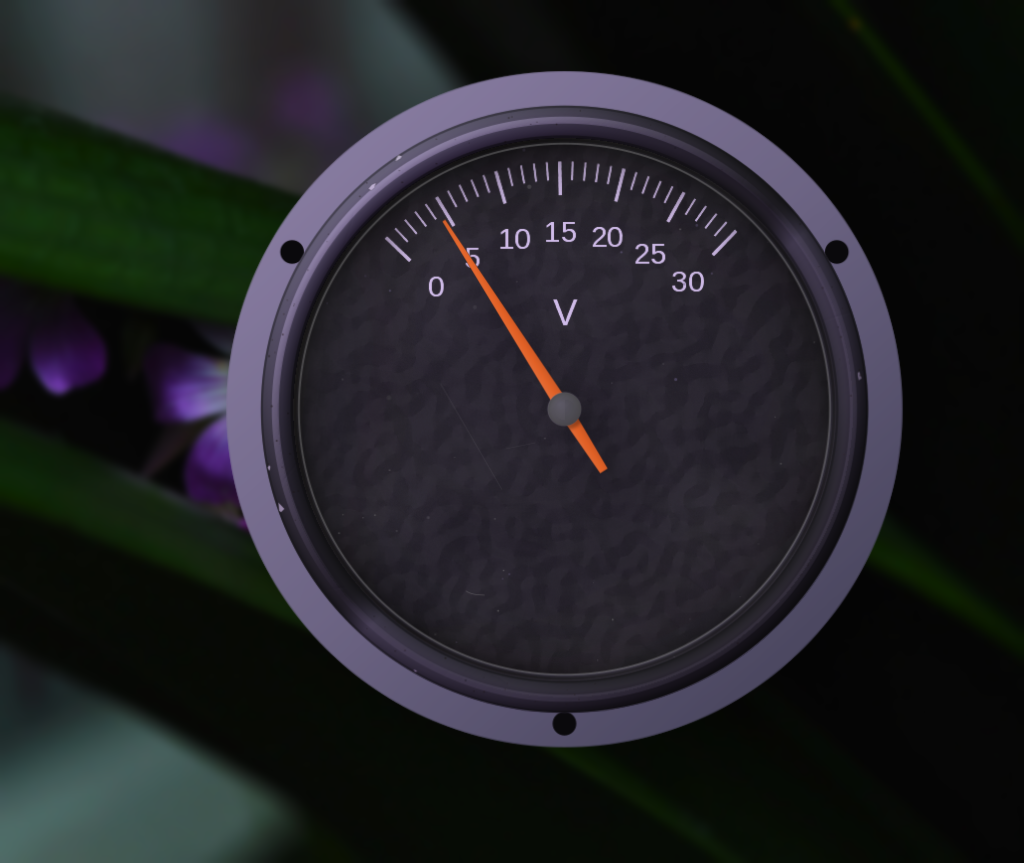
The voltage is {"value": 4.5, "unit": "V"}
